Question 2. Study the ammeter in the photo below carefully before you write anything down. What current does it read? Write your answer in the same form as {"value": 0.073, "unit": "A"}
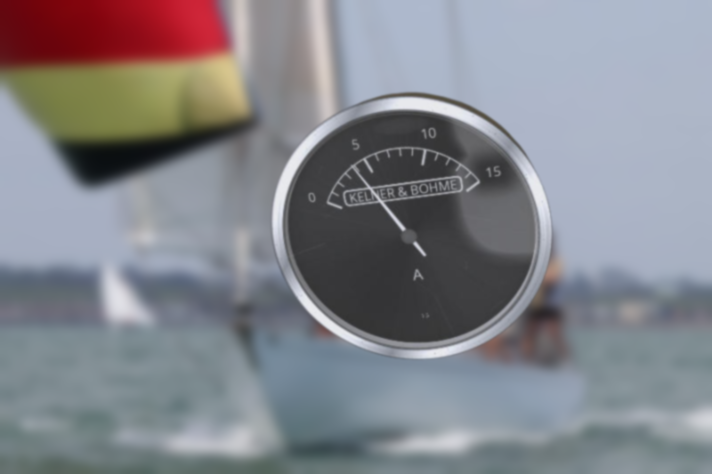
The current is {"value": 4, "unit": "A"}
